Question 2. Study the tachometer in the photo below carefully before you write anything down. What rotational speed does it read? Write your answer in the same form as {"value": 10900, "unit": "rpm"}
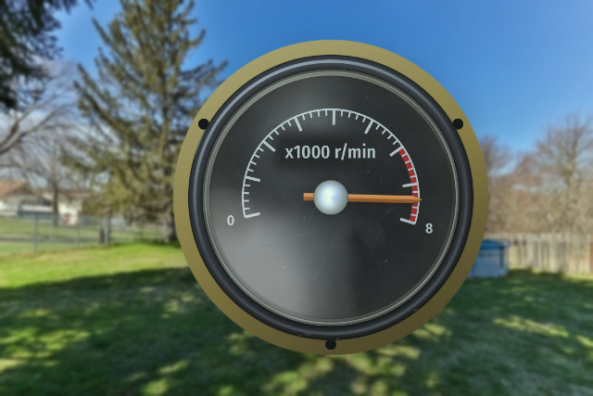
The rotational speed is {"value": 7400, "unit": "rpm"}
